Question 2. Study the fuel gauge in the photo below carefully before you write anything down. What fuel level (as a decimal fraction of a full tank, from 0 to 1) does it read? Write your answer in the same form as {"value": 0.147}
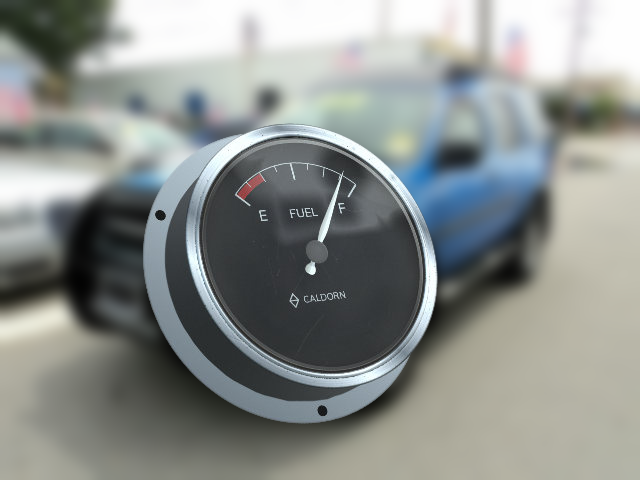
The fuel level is {"value": 0.875}
